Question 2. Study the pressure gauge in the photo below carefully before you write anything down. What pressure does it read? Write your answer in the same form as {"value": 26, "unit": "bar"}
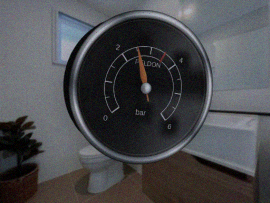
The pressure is {"value": 2.5, "unit": "bar"}
